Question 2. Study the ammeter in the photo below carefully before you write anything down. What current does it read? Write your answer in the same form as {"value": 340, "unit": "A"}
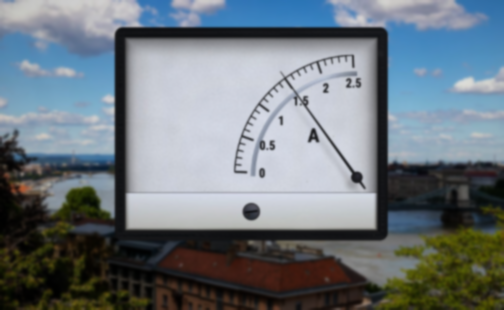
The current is {"value": 1.5, "unit": "A"}
